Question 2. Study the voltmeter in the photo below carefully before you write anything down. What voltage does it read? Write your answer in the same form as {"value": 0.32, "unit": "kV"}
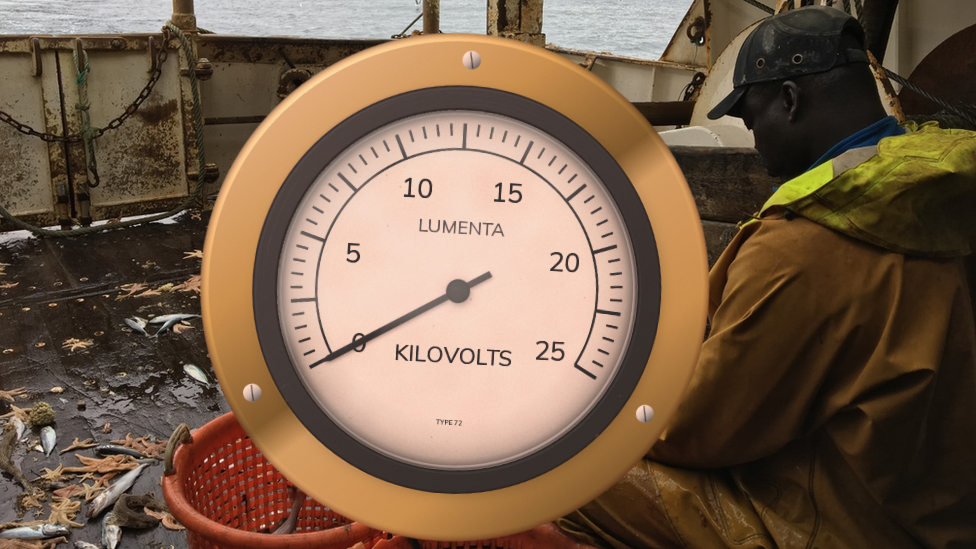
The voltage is {"value": 0, "unit": "kV"}
